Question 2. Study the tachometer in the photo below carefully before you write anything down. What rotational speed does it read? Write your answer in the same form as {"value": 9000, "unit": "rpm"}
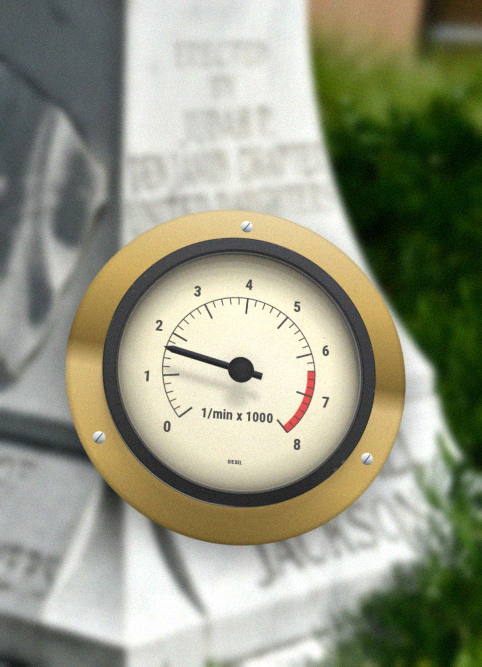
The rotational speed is {"value": 1600, "unit": "rpm"}
